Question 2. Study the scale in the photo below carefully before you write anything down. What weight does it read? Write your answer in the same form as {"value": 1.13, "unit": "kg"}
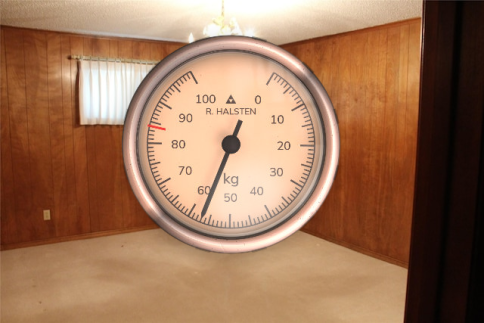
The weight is {"value": 57, "unit": "kg"}
